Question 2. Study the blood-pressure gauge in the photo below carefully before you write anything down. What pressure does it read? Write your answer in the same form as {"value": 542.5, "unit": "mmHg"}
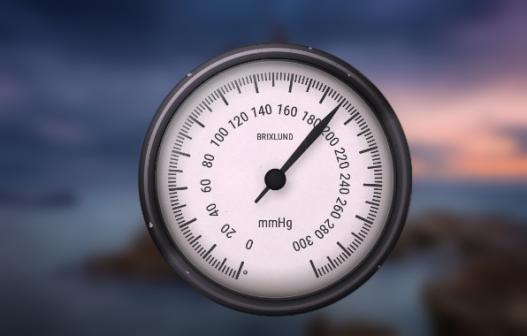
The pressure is {"value": 190, "unit": "mmHg"}
